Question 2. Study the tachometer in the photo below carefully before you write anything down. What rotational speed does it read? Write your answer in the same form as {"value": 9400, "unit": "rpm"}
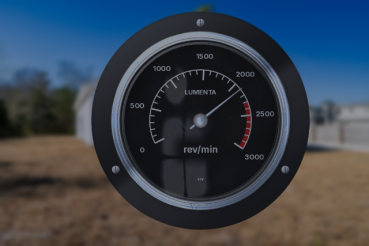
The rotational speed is {"value": 2100, "unit": "rpm"}
